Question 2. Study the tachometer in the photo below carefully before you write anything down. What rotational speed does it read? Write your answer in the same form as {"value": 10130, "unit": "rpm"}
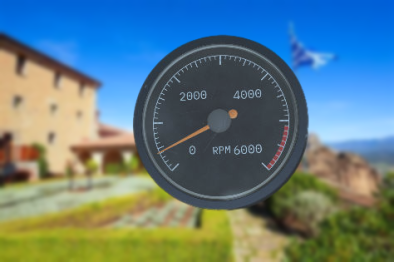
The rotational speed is {"value": 400, "unit": "rpm"}
